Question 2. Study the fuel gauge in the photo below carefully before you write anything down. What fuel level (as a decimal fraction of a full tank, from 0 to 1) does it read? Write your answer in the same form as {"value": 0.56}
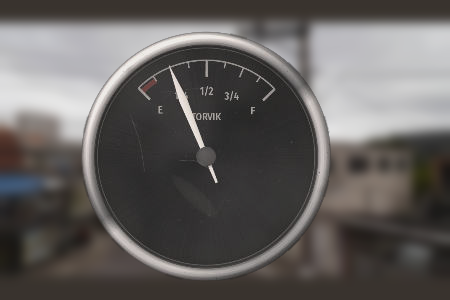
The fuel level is {"value": 0.25}
